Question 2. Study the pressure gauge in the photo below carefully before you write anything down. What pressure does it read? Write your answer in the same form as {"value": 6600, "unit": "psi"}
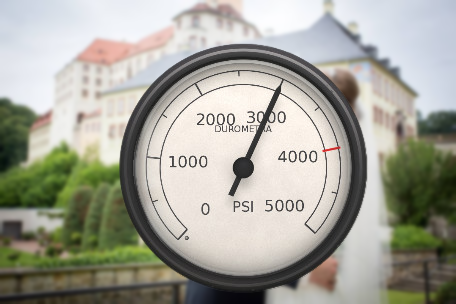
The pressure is {"value": 3000, "unit": "psi"}
